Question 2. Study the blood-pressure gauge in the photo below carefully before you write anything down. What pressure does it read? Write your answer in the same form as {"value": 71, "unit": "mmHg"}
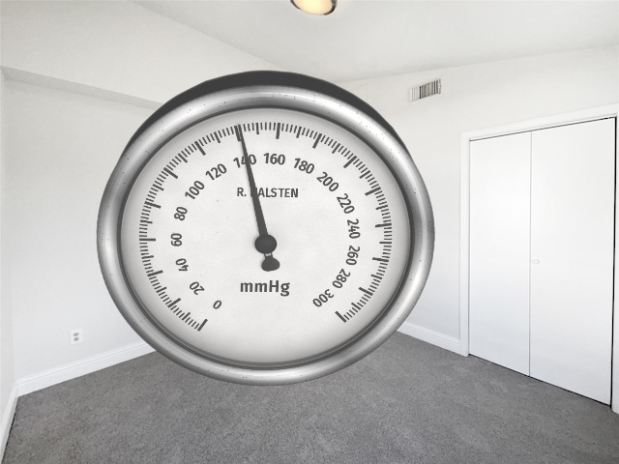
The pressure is {"value": 142, "unit": "mmHg"}
